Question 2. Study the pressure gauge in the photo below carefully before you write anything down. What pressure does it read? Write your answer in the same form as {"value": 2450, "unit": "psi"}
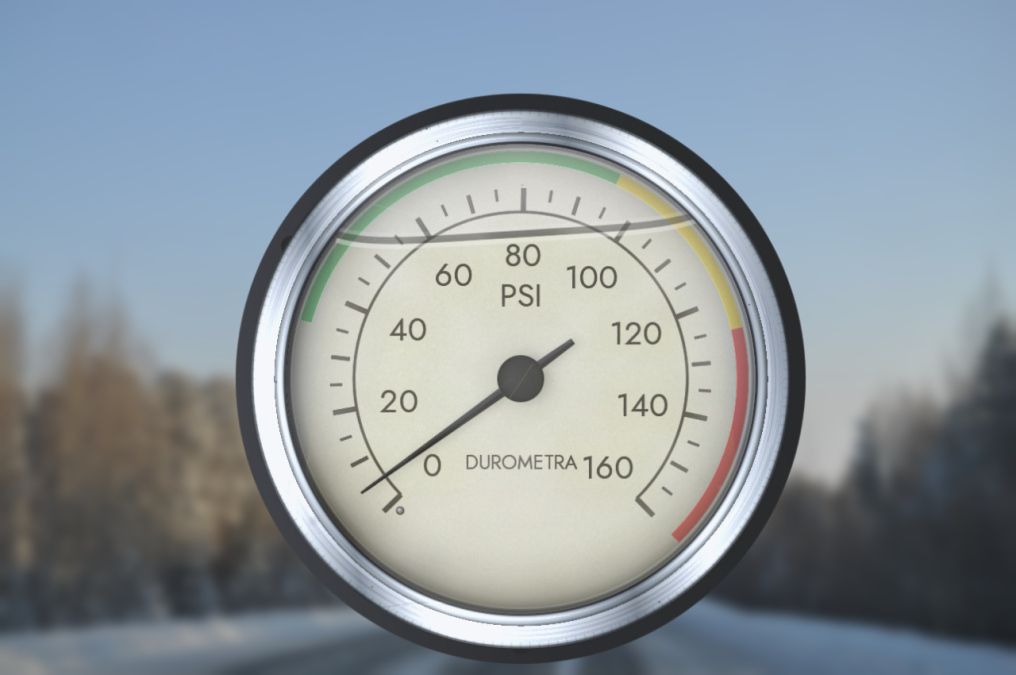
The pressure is {"value": 5, "unit": "psi"}
